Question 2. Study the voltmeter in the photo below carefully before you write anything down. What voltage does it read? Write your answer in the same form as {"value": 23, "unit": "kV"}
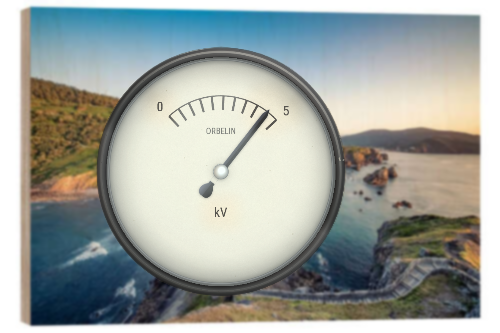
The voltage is {"value": 4.5, "unit": "kV"}
